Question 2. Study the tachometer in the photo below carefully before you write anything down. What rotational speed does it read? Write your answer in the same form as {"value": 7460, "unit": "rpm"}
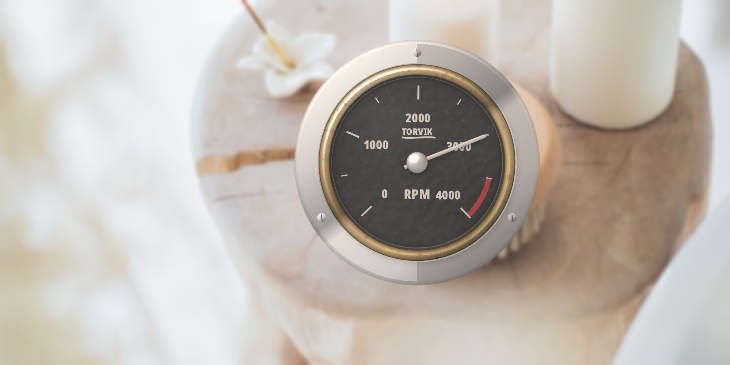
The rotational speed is {"value": 3000, "unit": "rpm"}
